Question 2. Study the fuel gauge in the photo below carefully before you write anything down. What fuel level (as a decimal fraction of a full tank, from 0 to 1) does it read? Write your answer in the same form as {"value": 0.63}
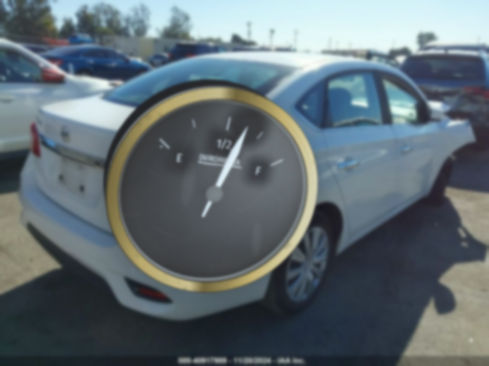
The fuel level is {"value": 0.625}
